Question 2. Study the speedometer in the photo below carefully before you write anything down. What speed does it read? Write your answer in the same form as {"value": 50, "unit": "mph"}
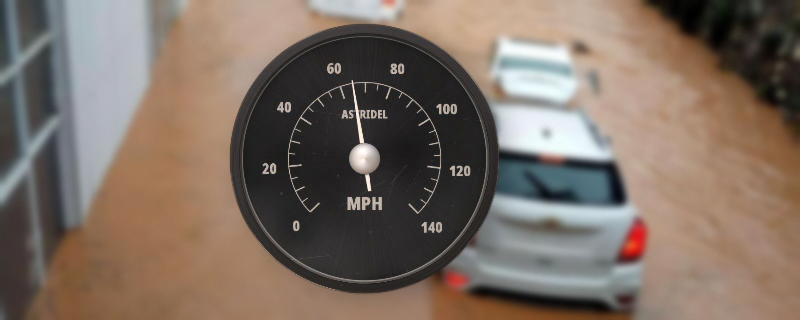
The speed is {"value": 65, "unit": "mph"}
